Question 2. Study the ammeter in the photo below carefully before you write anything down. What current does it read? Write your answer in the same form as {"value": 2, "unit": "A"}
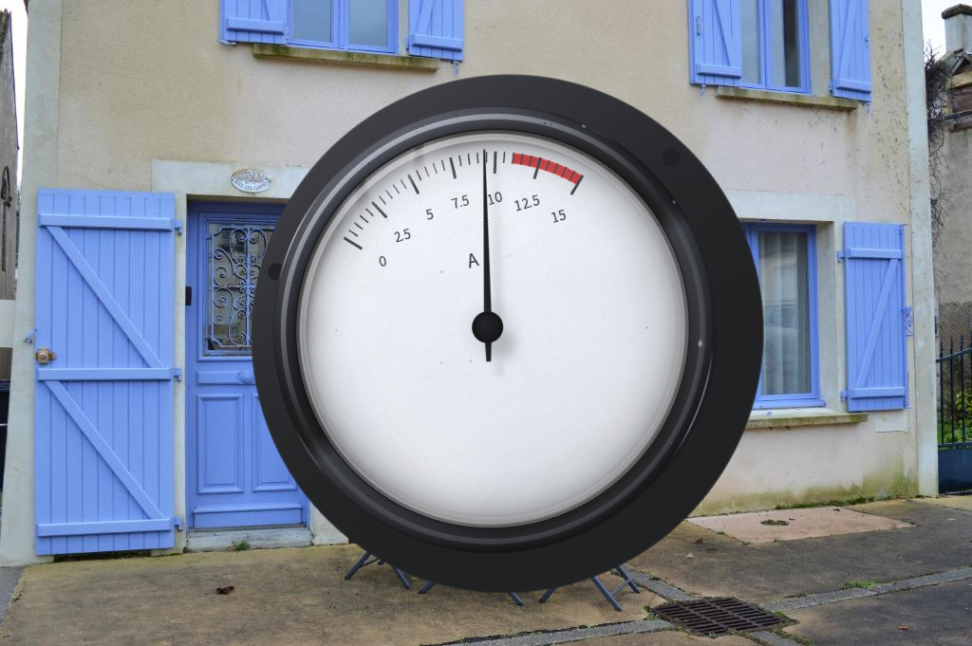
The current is {"value": 9.5, "unit": "A"}
